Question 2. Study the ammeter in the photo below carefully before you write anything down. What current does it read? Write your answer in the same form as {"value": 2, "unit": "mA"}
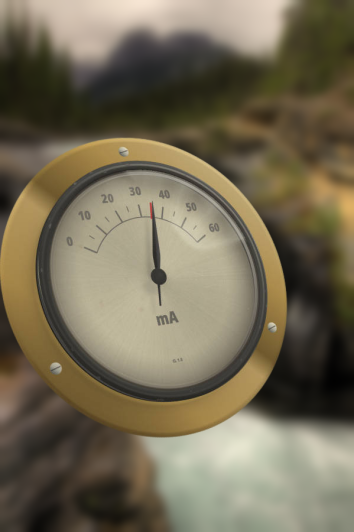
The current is {"value": 35, "unit": "mA"}
